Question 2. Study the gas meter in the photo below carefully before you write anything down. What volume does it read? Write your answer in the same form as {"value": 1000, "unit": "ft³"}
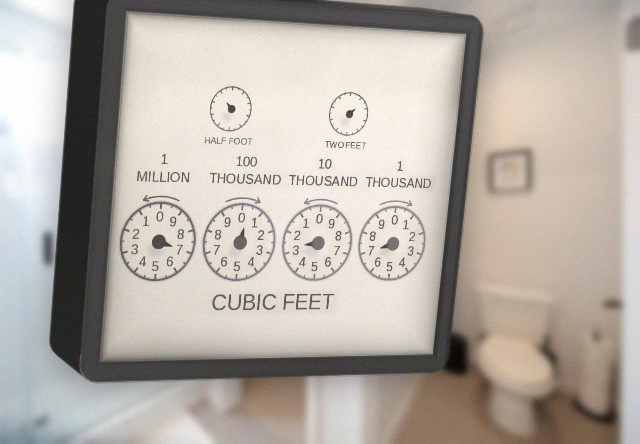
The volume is {"value": 702700, "unit": "ft³"}
